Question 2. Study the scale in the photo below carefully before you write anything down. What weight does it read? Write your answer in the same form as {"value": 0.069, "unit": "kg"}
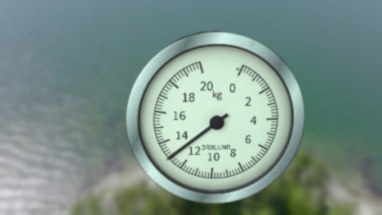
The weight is {"value": 13, "unit": "kg"}
